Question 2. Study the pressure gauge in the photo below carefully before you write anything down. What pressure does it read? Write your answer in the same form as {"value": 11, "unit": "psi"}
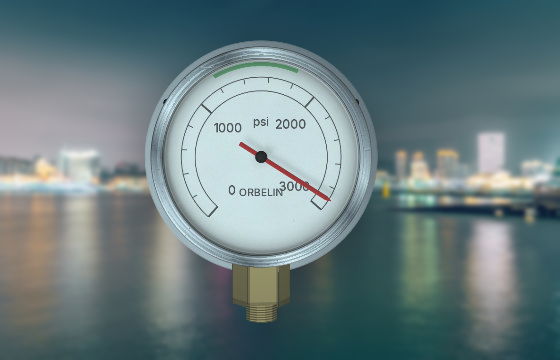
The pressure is {"value": 2900, "unit": "psi"}
